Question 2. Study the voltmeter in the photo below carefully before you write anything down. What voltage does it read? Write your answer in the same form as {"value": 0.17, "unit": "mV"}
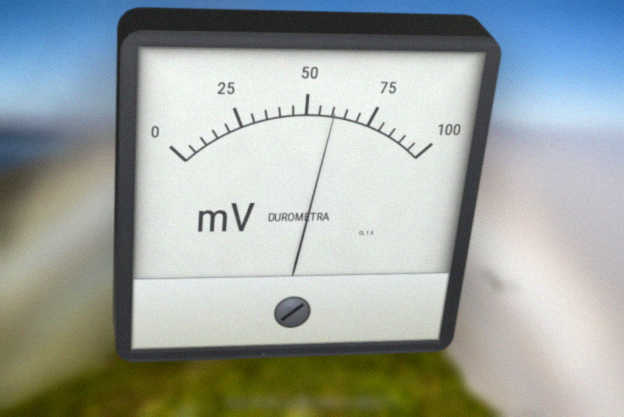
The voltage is {"value": 60, "unit": "mV"}
